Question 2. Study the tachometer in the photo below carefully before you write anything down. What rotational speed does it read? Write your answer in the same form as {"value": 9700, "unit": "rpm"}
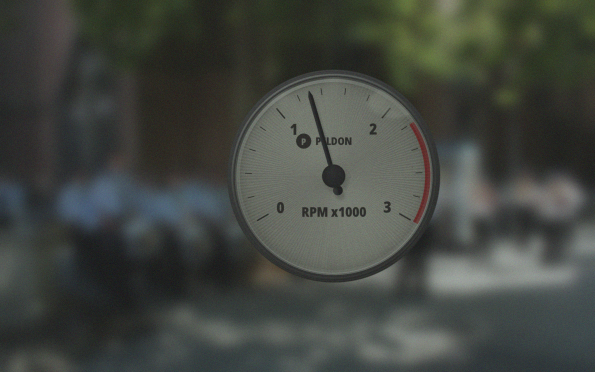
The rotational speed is {"value": 1300, "unit": "rpm"}
